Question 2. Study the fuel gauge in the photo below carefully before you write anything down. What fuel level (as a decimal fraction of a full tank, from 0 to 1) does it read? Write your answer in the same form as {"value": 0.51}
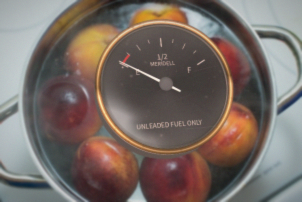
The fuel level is {"value": 0}
